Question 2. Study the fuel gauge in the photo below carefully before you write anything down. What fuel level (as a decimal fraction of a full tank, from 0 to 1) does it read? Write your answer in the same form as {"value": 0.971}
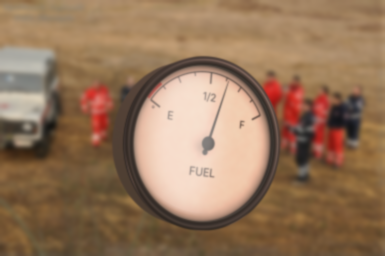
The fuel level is {"value": 0.625}
